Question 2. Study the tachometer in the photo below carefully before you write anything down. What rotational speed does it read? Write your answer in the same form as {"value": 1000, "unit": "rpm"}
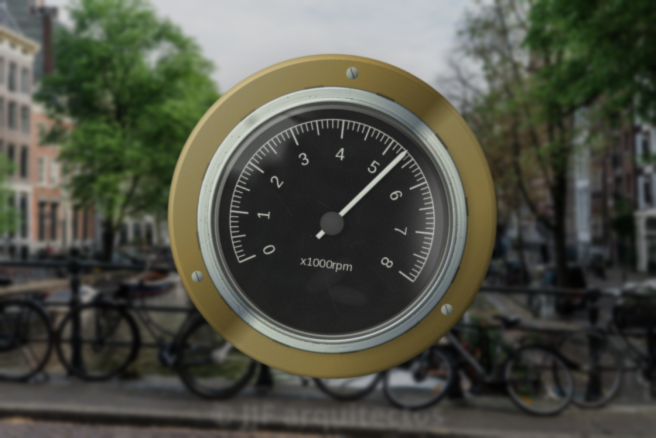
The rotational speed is {"value": 5300, "unit": "rpm"}
